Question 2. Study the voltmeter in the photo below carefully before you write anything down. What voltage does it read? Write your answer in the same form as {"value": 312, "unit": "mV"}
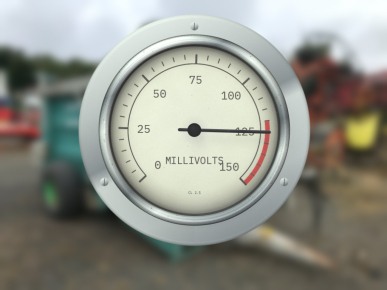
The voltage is {"value": 125, "unit": "mV"}
